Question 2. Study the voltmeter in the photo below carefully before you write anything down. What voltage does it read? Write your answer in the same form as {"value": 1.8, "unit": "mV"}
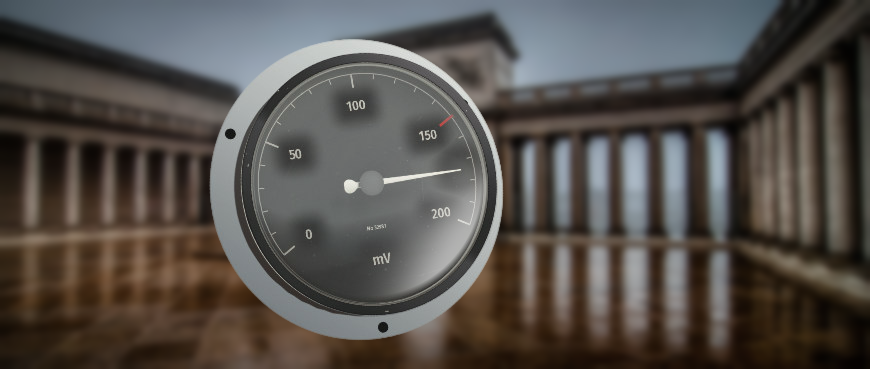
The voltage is {"value": 175, "unit": "mV"}
